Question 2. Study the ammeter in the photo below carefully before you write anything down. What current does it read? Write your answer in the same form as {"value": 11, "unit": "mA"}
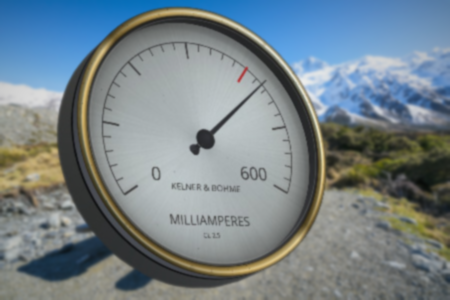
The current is {"value": 430, "unit": "mA"}
